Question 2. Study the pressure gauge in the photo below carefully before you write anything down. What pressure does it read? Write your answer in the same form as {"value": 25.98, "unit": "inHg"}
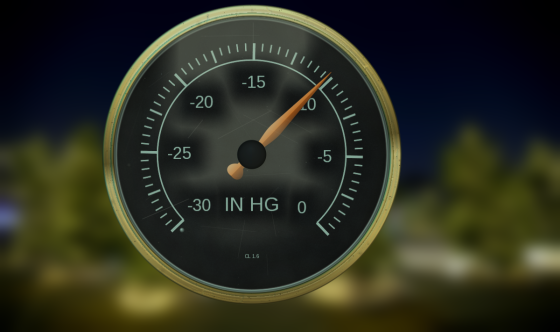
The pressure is {"value": -10.25, "unit": "inHg"}
